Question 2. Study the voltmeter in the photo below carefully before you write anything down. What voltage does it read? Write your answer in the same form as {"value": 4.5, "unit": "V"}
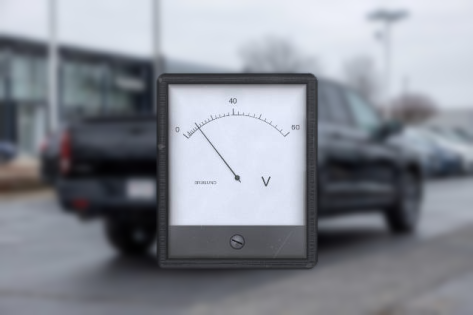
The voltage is {"value": 20, "unit": "V"}
